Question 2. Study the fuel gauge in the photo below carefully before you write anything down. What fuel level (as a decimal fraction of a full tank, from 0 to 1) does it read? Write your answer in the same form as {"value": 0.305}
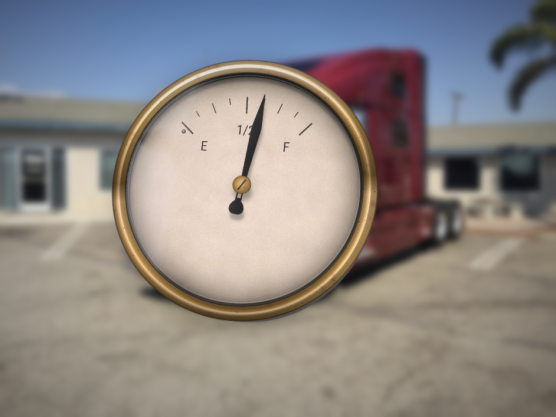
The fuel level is {"value": 0.625}
